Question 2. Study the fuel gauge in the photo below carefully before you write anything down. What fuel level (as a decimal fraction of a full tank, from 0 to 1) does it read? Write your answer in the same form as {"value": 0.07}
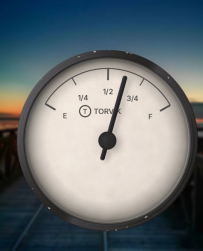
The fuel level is {"value": 0.625}
